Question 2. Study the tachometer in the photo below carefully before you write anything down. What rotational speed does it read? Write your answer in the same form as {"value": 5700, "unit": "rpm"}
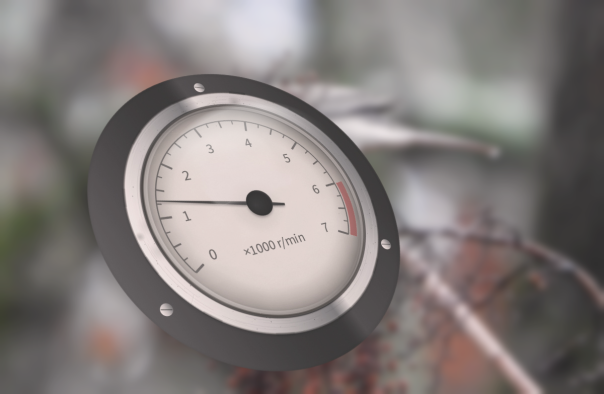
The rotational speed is {"value": 1250, "unit": "rpm"}
